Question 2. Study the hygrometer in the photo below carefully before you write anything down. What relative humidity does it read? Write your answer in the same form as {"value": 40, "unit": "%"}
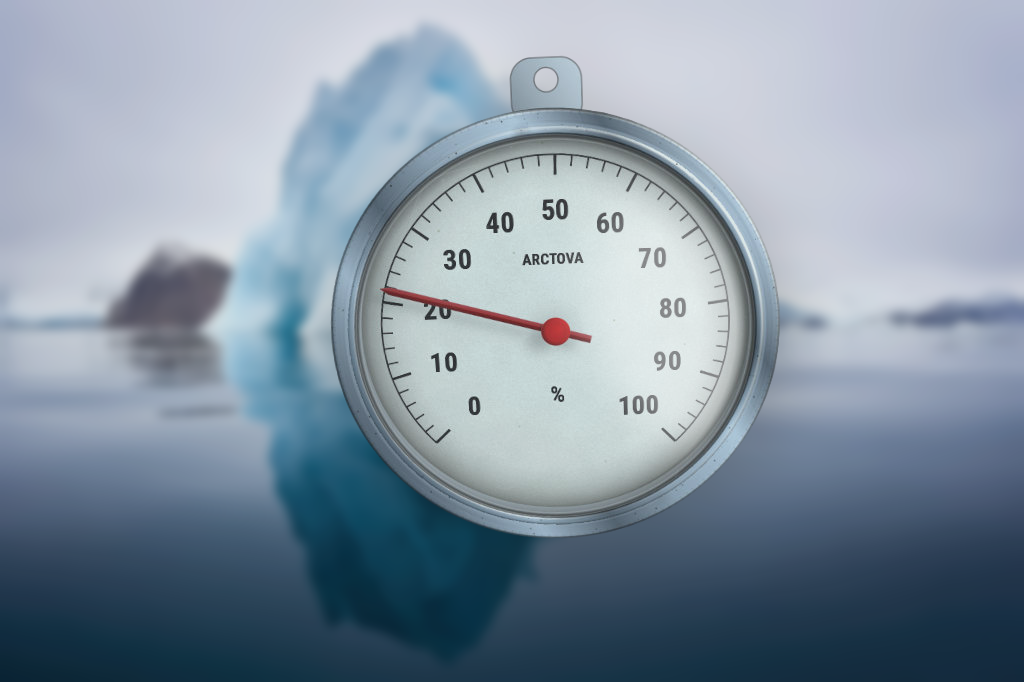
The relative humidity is {"value": 22, "unit": "%"}
